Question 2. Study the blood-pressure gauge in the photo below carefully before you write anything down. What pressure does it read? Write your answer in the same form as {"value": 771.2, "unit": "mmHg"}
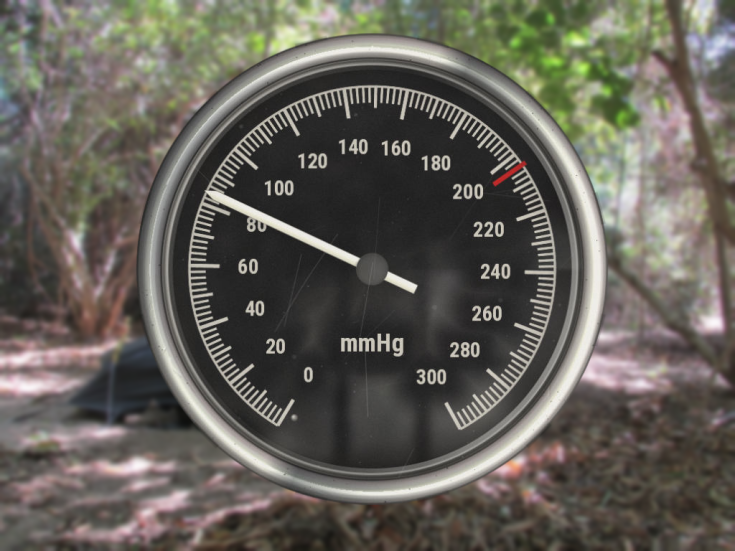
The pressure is {"value": 84, "unit": "mmHg"}
